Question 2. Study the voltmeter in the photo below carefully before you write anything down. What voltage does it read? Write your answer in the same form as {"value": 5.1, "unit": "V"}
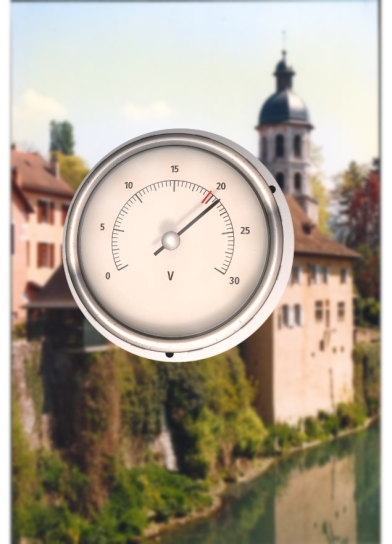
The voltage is {"value": 21, "unit": "V"}
